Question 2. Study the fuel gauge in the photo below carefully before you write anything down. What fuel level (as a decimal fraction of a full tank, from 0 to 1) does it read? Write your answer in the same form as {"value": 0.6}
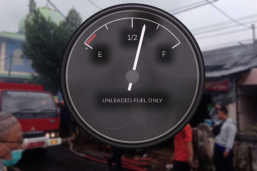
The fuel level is {"value": 0.625}
